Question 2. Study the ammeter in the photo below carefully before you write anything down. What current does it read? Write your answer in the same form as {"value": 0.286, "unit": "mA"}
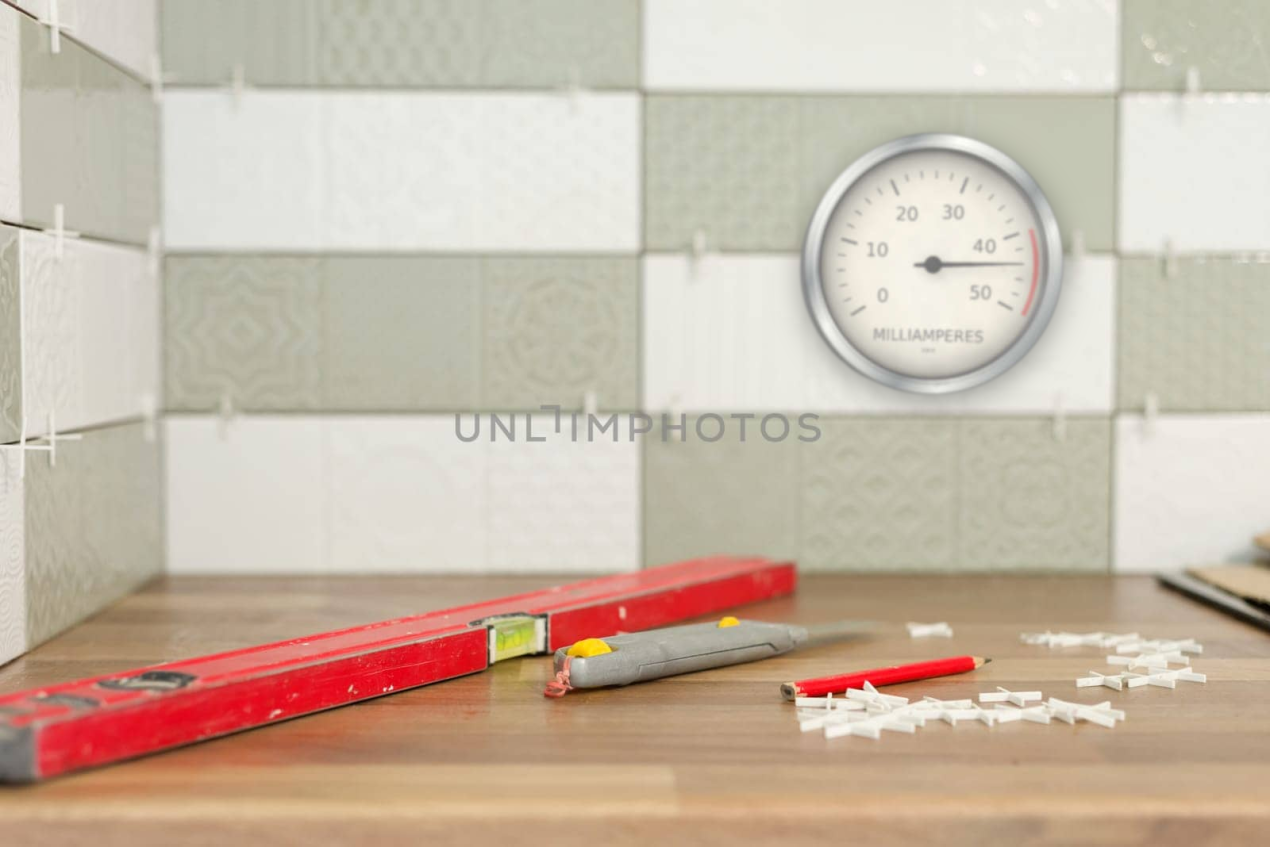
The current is {"value": 44, "unit": "mA"}
